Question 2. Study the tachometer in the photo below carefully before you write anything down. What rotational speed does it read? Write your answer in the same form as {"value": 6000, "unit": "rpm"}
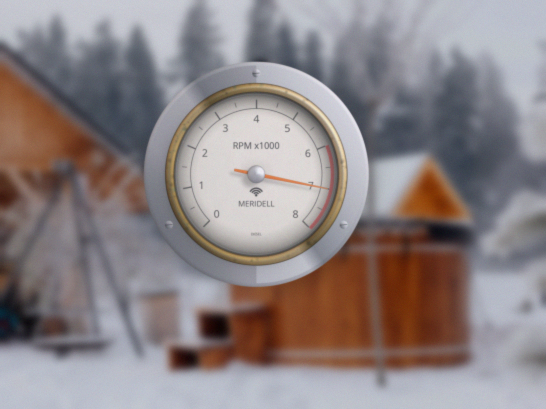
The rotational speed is {"value": 7000, "unit": "rpm"}
